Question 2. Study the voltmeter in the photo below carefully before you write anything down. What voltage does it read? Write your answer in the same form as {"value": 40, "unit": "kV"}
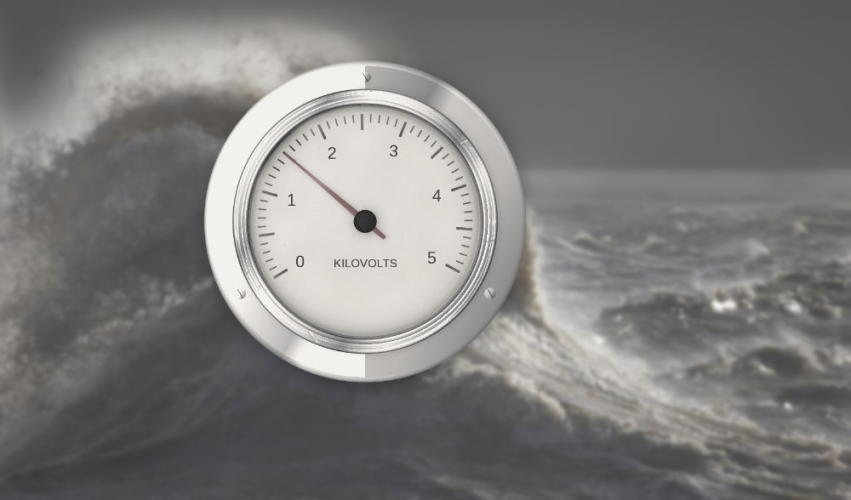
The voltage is {"value": 1.5, "unit": "kV"}
